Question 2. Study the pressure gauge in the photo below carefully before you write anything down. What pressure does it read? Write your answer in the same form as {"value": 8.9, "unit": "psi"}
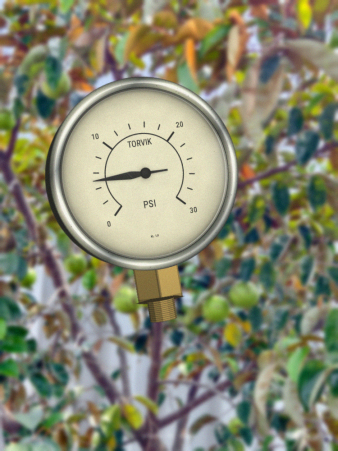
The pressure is {"value": 5, "unit": "psi"}
